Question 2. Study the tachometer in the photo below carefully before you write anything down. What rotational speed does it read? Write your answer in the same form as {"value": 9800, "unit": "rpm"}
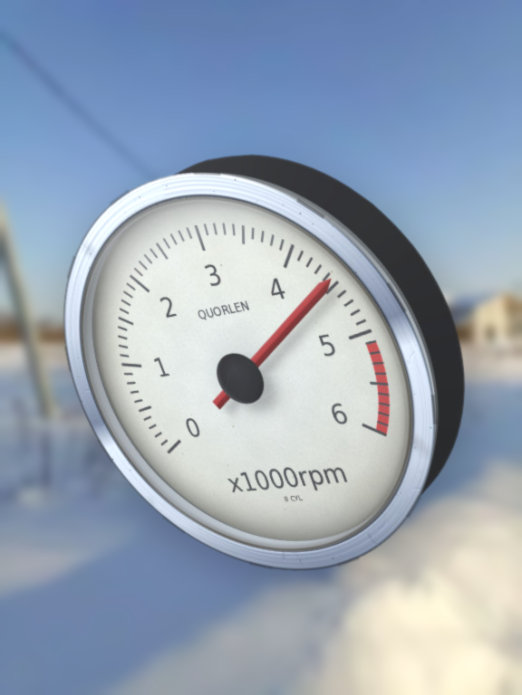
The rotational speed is {"value": 4450, "unit": "rpm"}
